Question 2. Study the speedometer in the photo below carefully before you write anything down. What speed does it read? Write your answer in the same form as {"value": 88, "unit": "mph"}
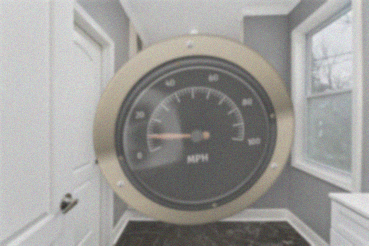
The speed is {"value": 10, "unit": "mph"}
